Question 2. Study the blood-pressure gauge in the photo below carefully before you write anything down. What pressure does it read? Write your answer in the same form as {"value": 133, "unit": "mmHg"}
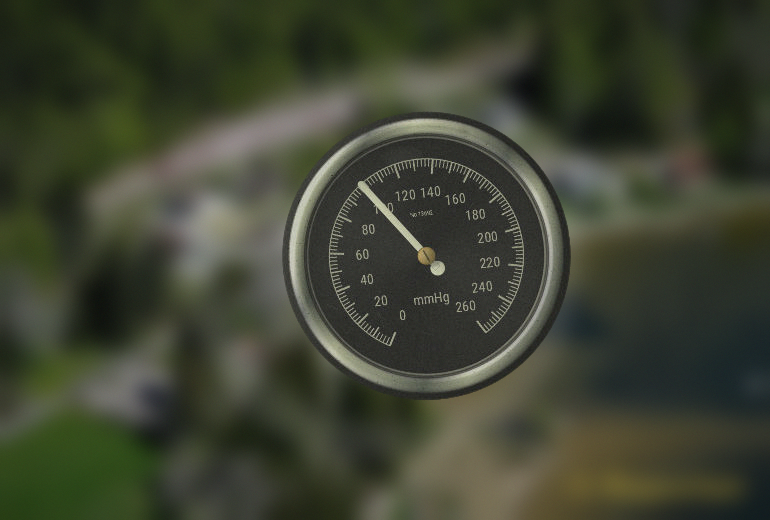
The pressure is {"value": 100, "unit": "mmHg"}
